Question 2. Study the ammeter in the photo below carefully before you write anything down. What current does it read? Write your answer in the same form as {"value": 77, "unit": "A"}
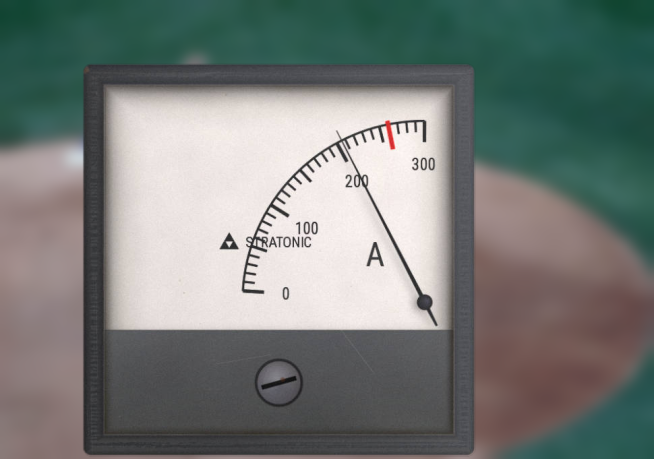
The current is {"value": 205, "unit": "A"}
